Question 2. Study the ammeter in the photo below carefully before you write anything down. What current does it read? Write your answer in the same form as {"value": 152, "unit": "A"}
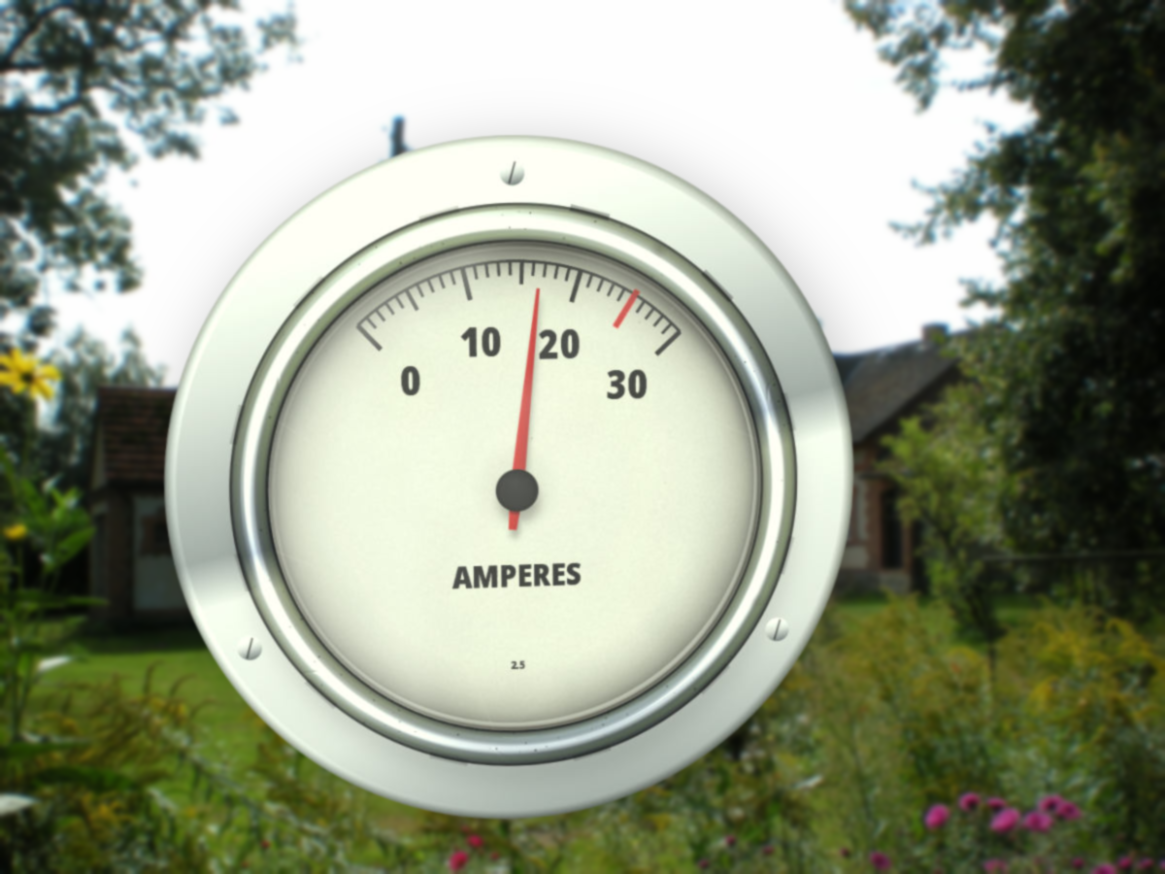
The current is {"value": 16.5, "unit": "A"}
